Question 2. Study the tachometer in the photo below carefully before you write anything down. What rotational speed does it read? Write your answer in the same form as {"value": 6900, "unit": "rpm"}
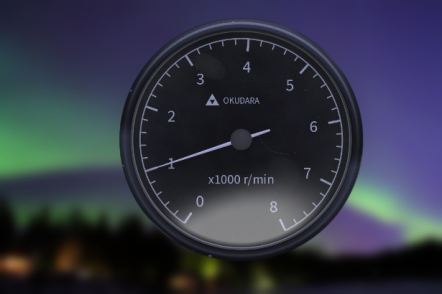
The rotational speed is {"value": 1000, "unit": "rpm"}
